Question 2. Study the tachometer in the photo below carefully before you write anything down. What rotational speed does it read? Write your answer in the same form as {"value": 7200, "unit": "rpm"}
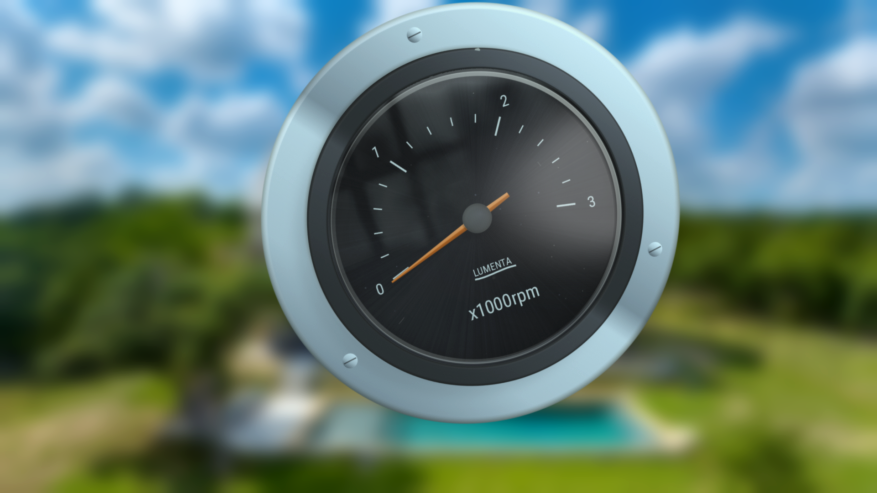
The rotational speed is {"value": 0, "unit": "rpm"}
